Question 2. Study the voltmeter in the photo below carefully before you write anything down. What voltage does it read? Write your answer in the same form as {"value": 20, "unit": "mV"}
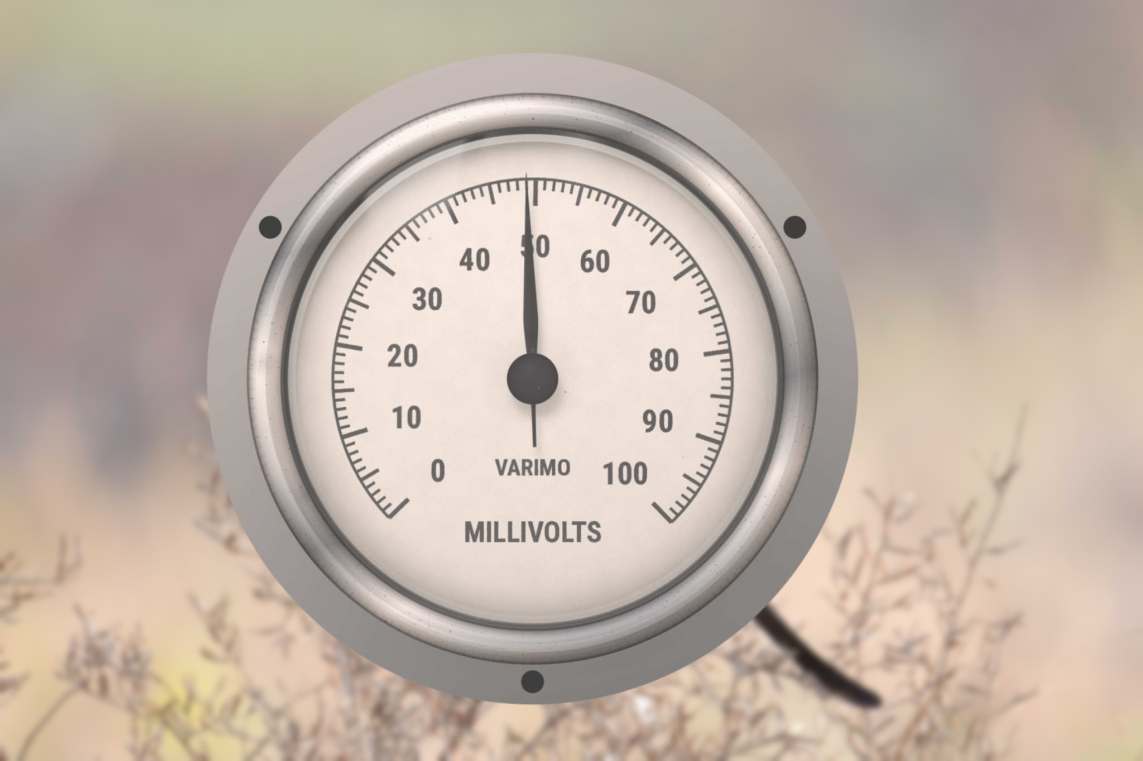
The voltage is {"value": 49, "unit": "mV"}
